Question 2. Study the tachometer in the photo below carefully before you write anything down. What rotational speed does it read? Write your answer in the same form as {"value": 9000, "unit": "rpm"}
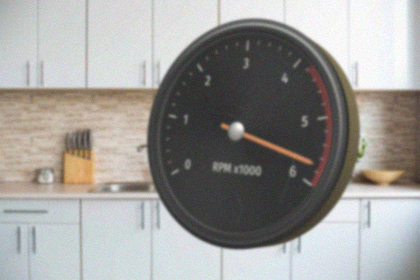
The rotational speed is {"value": 5700, "unit": "rpm"}
